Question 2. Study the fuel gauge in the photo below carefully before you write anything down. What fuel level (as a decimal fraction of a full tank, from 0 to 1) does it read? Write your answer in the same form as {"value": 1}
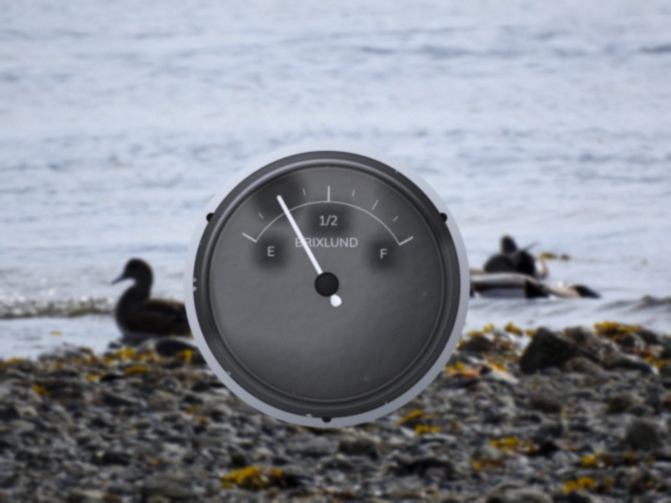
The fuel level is {"value": 0.25}
